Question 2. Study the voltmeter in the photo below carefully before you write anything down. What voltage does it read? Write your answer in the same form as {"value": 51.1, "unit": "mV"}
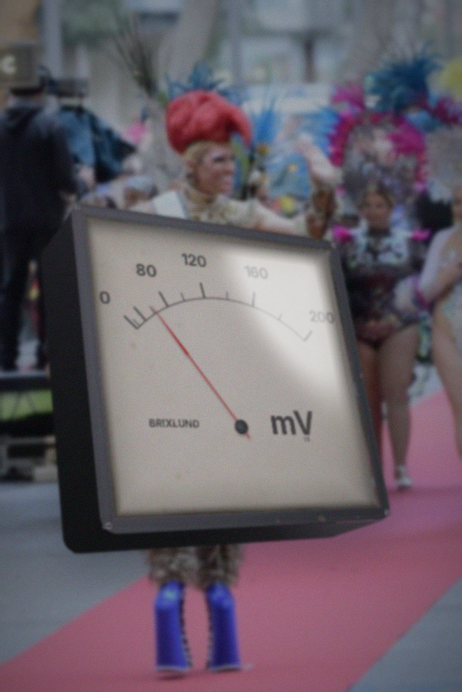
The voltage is {"value": 60, "unit": "mV"}
